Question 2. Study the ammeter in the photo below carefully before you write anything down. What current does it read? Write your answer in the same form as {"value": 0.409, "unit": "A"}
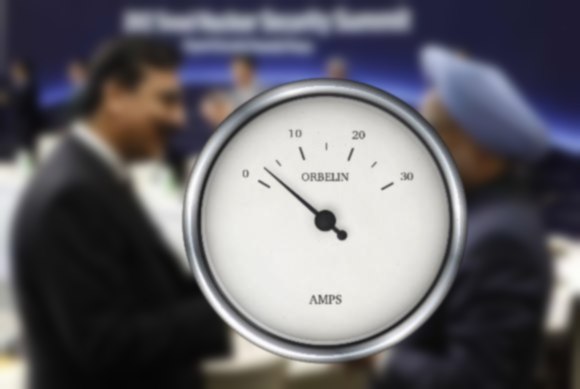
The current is {"value": 2.5, "unit": "A"}
